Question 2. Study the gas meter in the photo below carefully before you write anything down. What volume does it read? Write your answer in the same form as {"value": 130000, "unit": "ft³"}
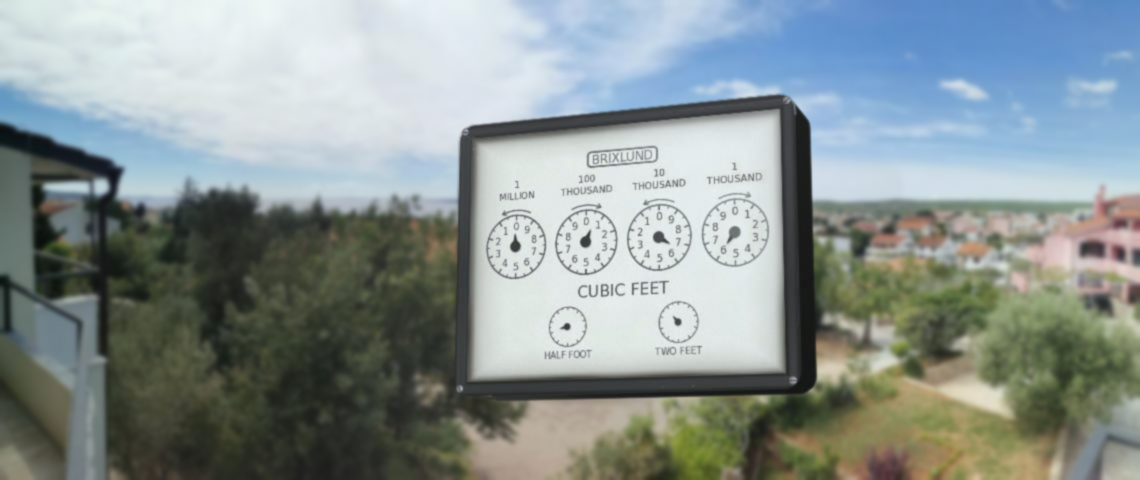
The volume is {"value": 6600, "unit": "ft³"}
